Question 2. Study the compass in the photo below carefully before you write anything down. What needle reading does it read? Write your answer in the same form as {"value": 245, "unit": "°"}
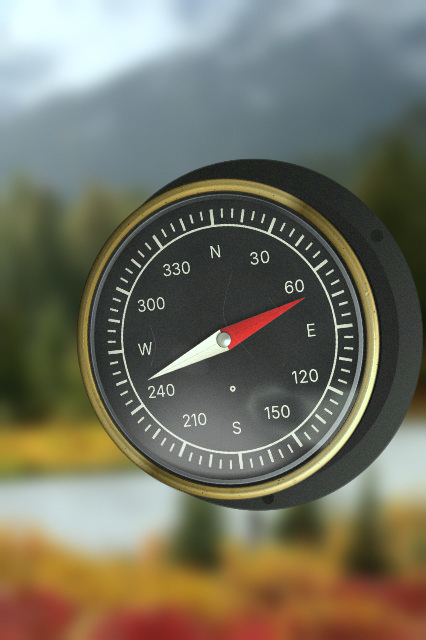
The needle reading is {"value": 70, "unit": "°"}
